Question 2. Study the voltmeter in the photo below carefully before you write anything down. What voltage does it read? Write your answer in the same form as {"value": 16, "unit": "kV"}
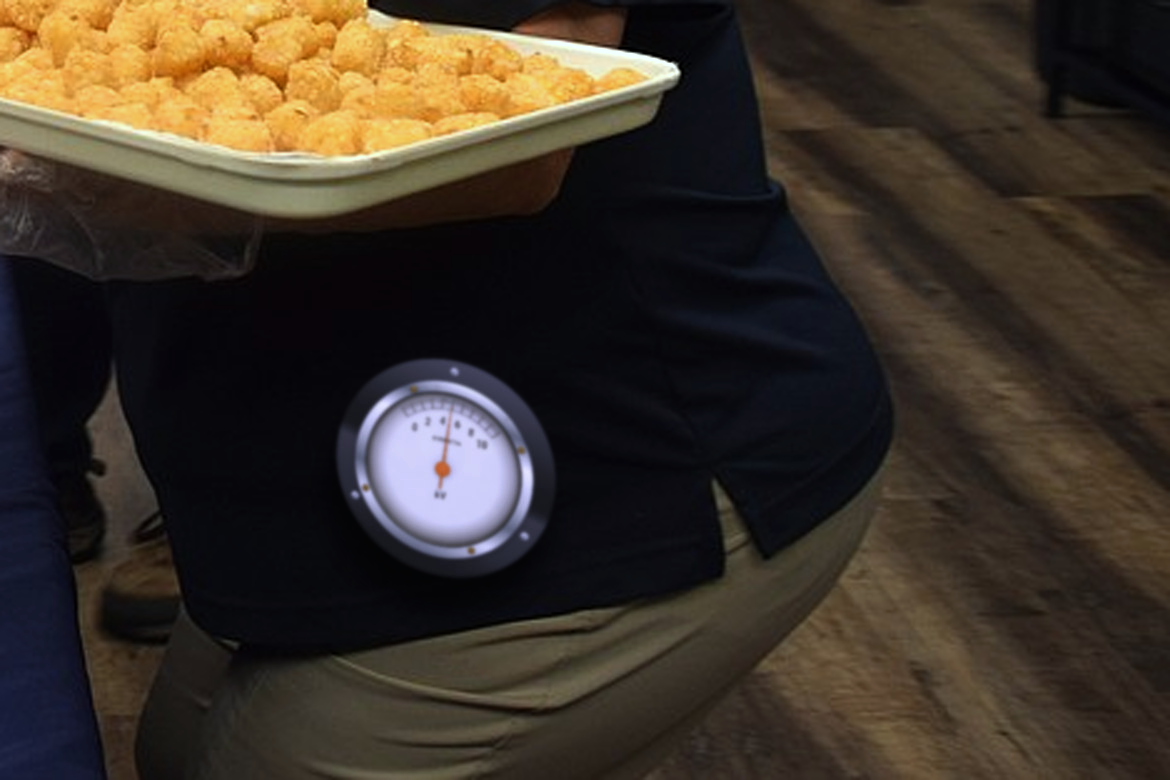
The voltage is {"value": 5, "unit": "kV"}
